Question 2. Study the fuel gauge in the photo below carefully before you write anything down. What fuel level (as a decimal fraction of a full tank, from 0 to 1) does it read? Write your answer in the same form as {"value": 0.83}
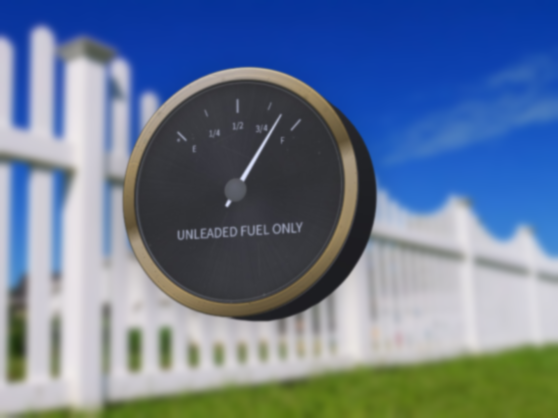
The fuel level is {"value": 0.875}
